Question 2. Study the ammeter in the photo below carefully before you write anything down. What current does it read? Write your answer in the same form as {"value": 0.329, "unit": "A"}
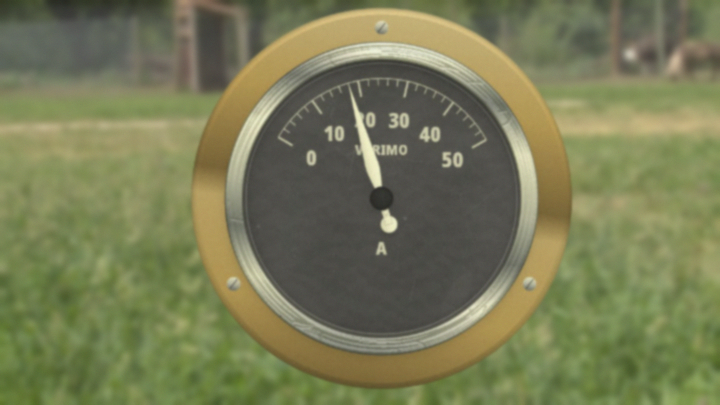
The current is {"value": 18, "unit": "A"}
